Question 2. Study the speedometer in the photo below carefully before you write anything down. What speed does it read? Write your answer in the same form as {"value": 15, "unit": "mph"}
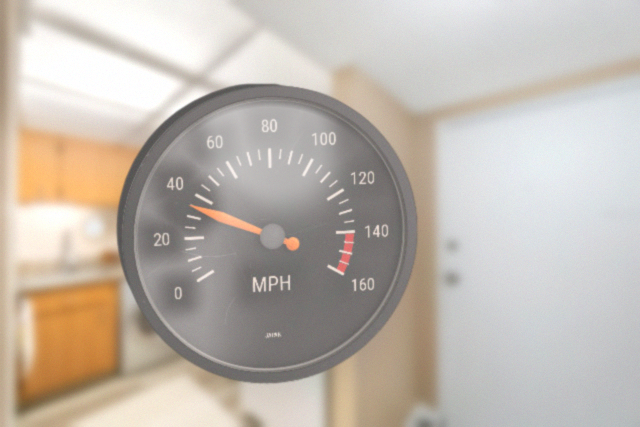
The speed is {"value": 35, "unit": "mph"}
